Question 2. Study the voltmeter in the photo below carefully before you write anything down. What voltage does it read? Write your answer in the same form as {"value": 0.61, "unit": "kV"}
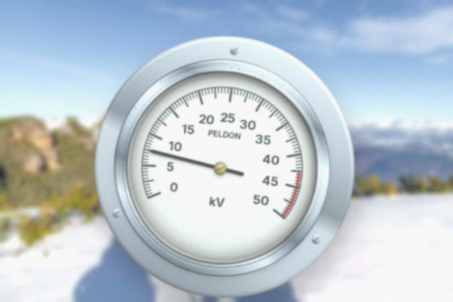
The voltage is {"value": 7.5, "unit": "kV"}
